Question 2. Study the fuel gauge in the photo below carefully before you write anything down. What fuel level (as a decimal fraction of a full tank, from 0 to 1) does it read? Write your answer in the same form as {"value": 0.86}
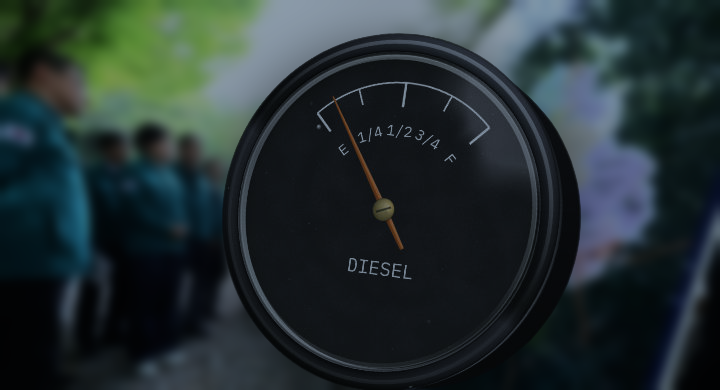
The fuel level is {"value": 0.125}
